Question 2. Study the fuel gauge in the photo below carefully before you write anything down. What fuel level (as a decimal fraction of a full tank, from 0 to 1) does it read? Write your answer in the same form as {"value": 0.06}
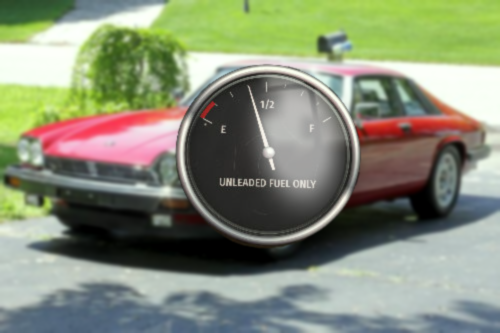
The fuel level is {"value": 0.375}
